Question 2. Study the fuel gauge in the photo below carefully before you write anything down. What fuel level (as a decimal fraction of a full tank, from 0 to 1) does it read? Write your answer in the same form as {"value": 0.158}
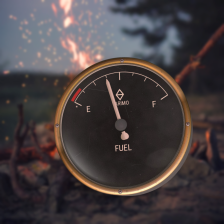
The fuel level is {"value": 0.375}
